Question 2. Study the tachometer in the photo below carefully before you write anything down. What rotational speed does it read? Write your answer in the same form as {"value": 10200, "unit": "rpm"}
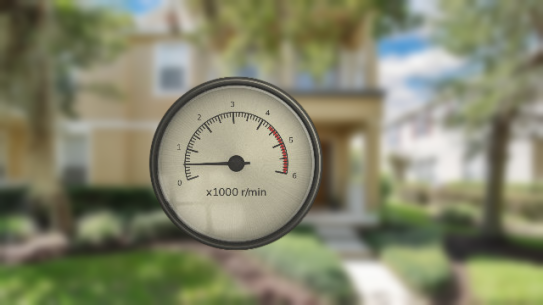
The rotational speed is {"value": 500, "unit": "rpm"}
